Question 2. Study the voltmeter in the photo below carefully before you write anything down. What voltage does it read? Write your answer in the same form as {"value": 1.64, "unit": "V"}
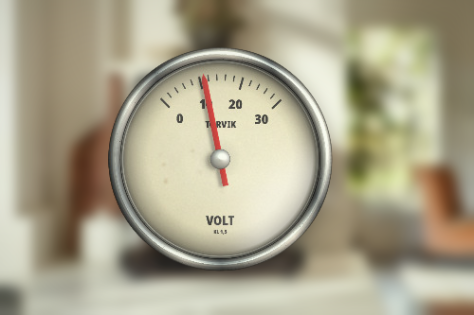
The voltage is {"value": 11, "unit": "V"}
